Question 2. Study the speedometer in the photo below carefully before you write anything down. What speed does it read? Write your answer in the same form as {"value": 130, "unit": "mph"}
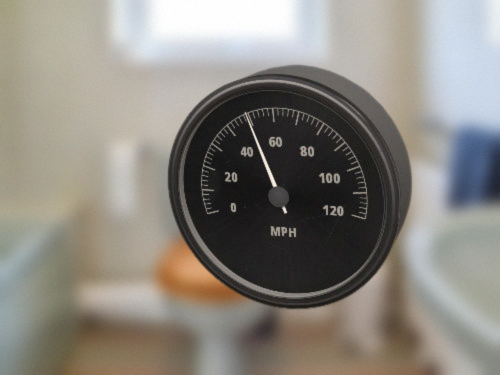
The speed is {"value": 50, "unit": "mph"}
